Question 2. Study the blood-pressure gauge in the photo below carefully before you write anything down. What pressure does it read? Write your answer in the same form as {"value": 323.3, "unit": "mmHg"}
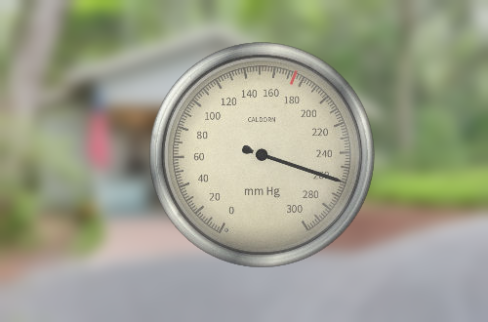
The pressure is {"value": 260, "unit": "mmHg"}
